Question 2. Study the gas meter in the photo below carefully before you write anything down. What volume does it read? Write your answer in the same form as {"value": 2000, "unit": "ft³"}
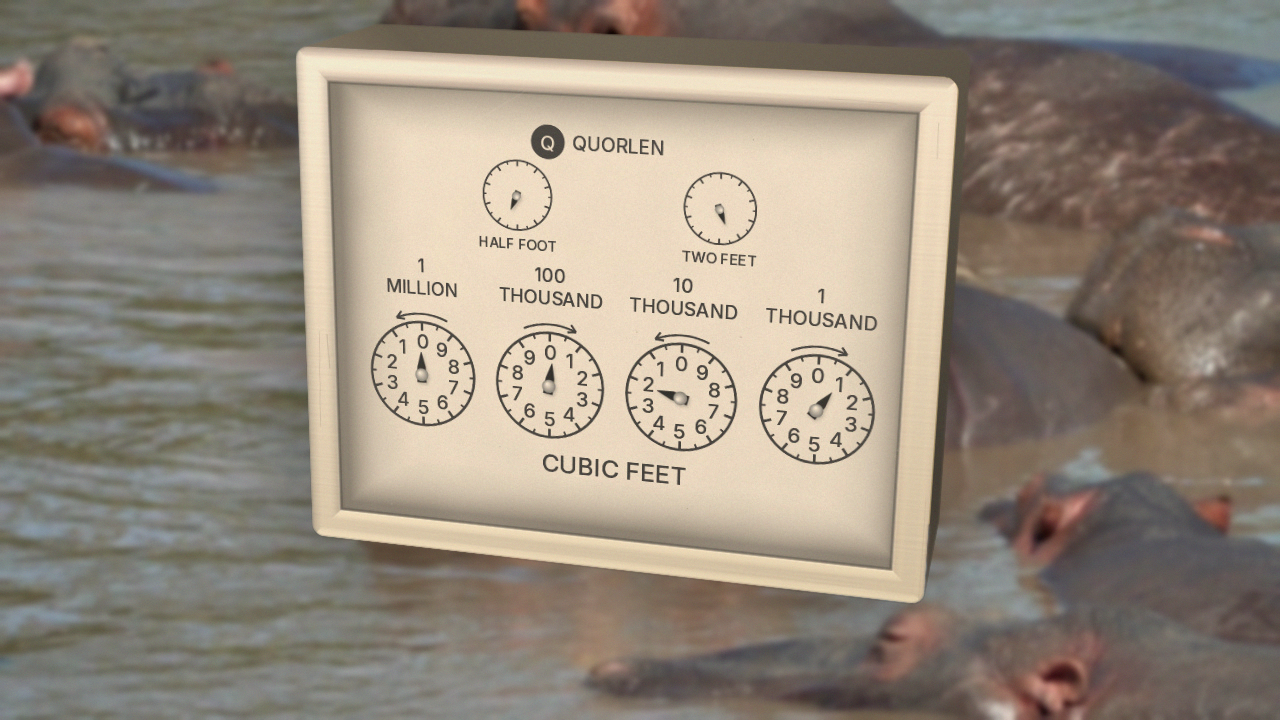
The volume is {"value": 2100, "unit": "ft³"}
